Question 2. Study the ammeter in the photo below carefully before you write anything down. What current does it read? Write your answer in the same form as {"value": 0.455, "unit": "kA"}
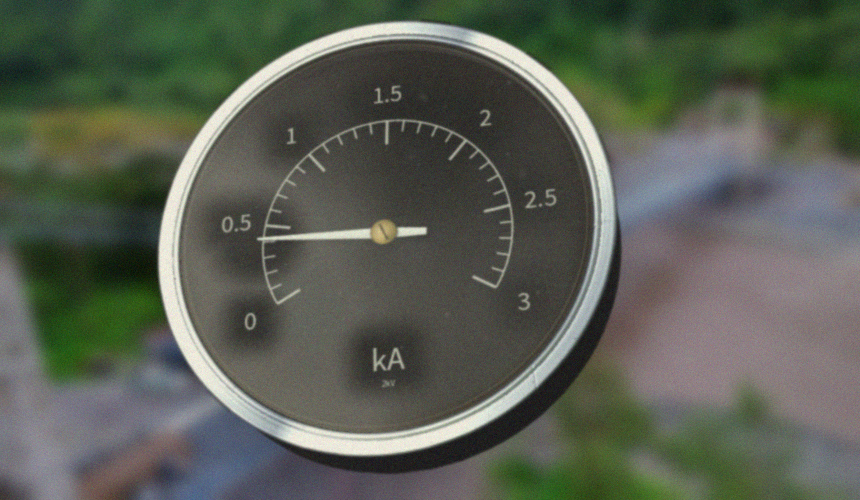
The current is {"value": 0.4, "unit": "kA"}
